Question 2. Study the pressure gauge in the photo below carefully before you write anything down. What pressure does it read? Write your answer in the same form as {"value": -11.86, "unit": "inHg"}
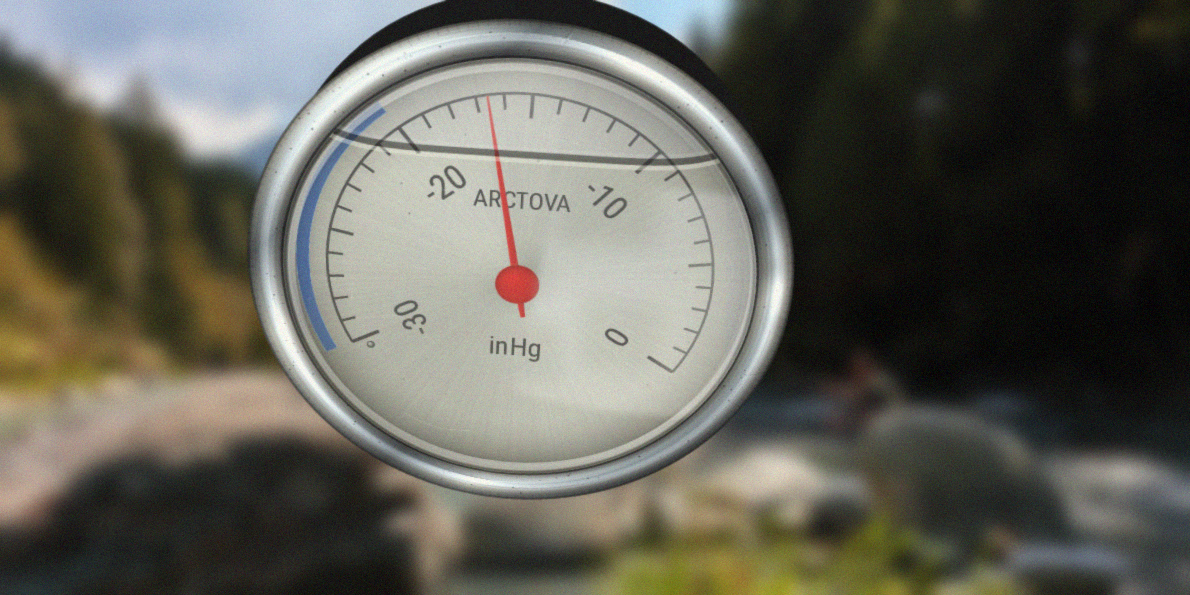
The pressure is {"value": -16.5, "unit": "inHg"}
